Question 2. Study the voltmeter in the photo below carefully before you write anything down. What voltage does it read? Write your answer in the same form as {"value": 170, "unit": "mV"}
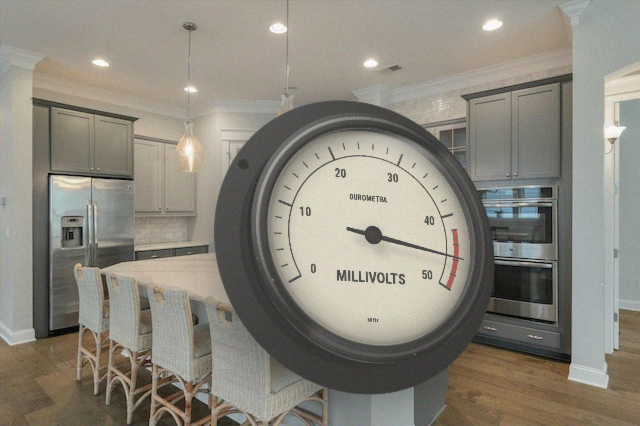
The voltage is {"value": 46, "unit": "mV"}
